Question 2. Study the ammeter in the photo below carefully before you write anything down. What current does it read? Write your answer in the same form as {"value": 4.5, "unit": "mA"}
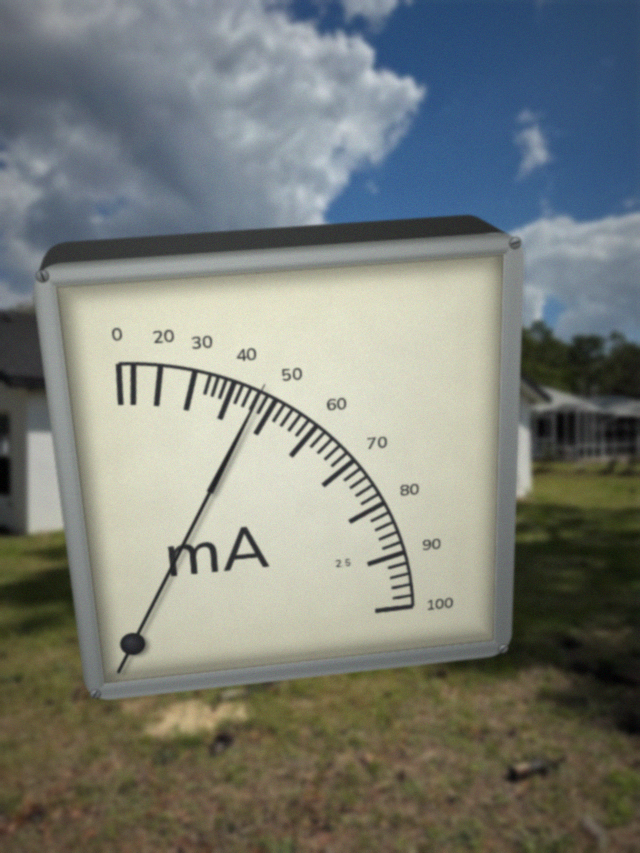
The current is {"value": 46, "unit": "mA"}
